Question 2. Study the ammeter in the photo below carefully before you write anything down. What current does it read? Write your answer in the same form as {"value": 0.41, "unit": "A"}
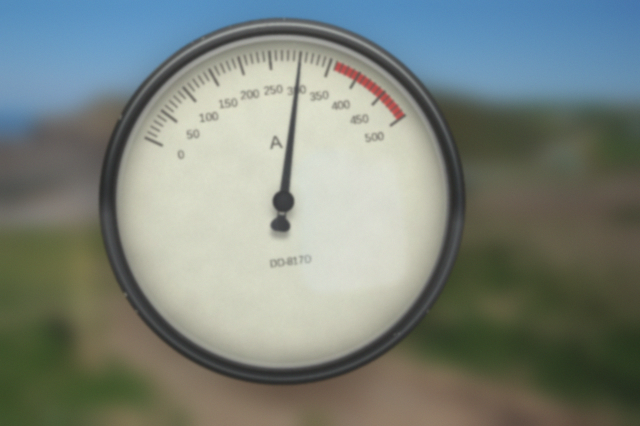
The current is {"value": 300, "unit": "A"}
